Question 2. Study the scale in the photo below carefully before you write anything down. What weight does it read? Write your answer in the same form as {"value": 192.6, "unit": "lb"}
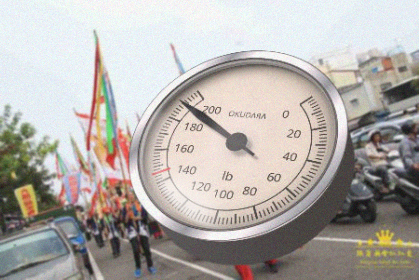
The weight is {"value": 190, "unit": "lb"}
